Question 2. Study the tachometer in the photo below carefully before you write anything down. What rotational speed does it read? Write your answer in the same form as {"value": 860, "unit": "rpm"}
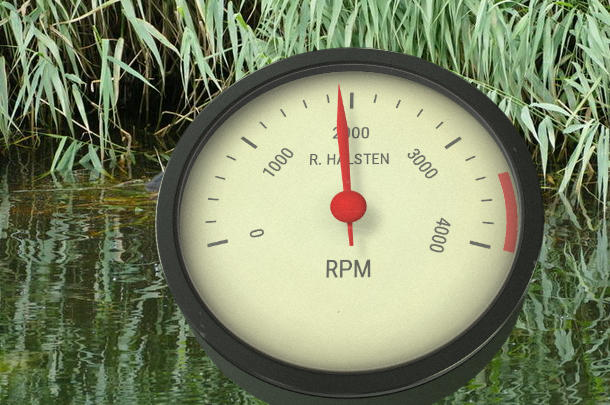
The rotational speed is {"value": 1900, "unit": "rpm"}
